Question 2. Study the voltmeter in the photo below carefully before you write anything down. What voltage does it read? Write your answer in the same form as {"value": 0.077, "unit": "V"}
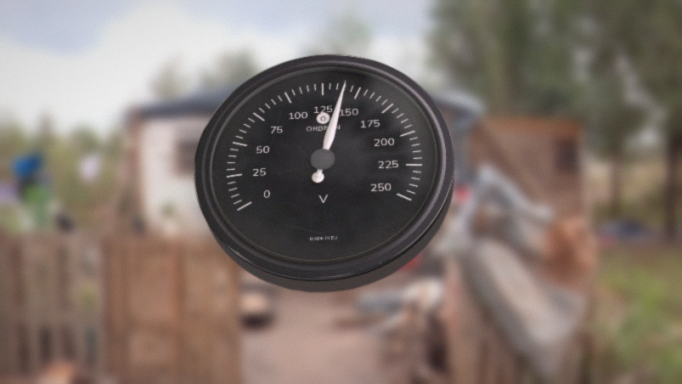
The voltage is {"value": 140, "unit": "V"}
